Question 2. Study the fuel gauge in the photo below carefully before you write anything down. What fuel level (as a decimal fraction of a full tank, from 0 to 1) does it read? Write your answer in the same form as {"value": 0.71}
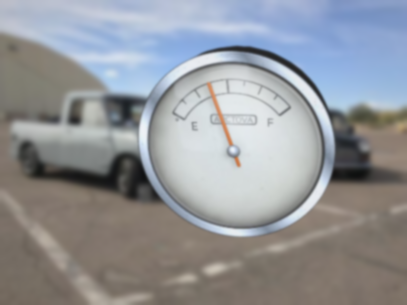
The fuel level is {"value": 0.375}
